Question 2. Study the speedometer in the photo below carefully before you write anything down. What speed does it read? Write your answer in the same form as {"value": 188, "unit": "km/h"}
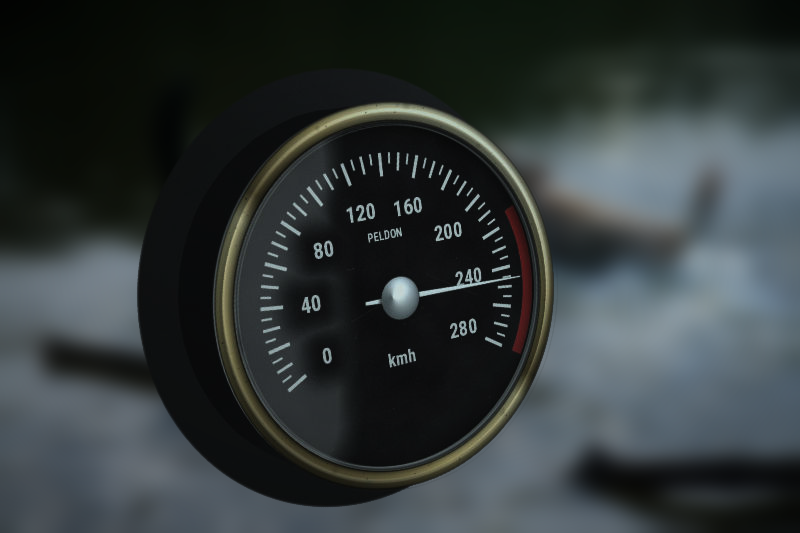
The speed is {"value": 245, "unit": "km/h"}
